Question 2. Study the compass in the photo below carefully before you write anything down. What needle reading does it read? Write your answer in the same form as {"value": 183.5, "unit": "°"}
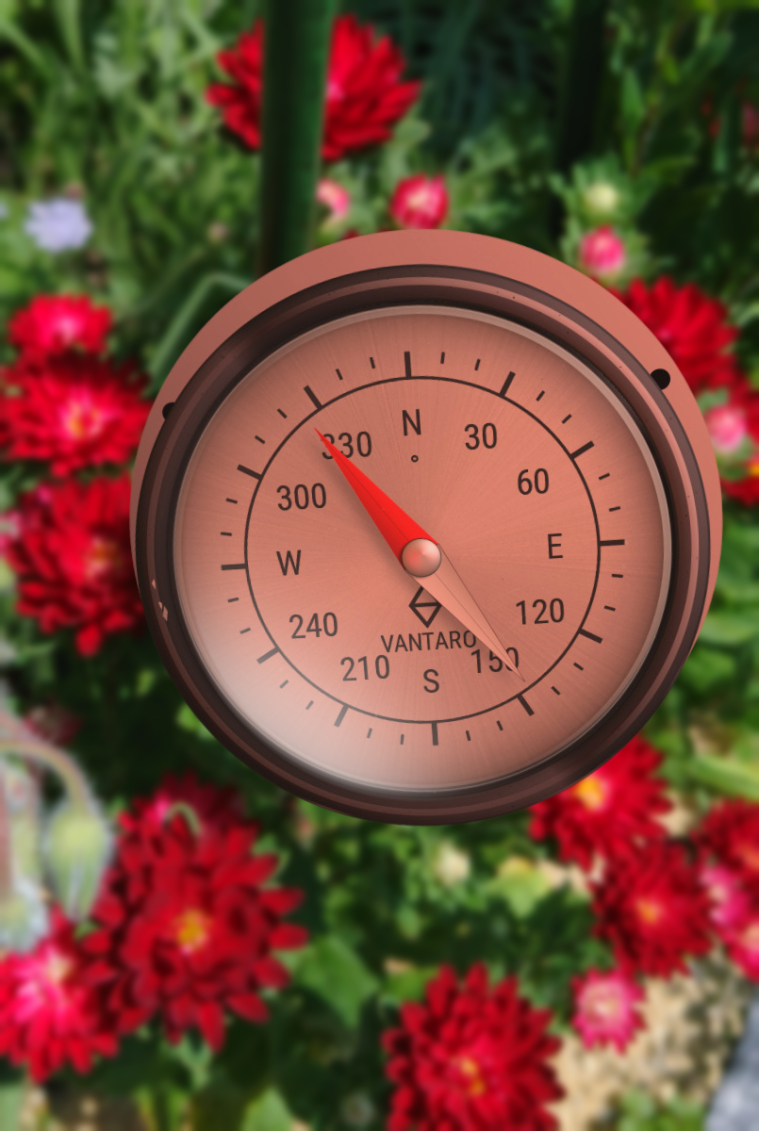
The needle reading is {"value": 325, "unit": "°"}
